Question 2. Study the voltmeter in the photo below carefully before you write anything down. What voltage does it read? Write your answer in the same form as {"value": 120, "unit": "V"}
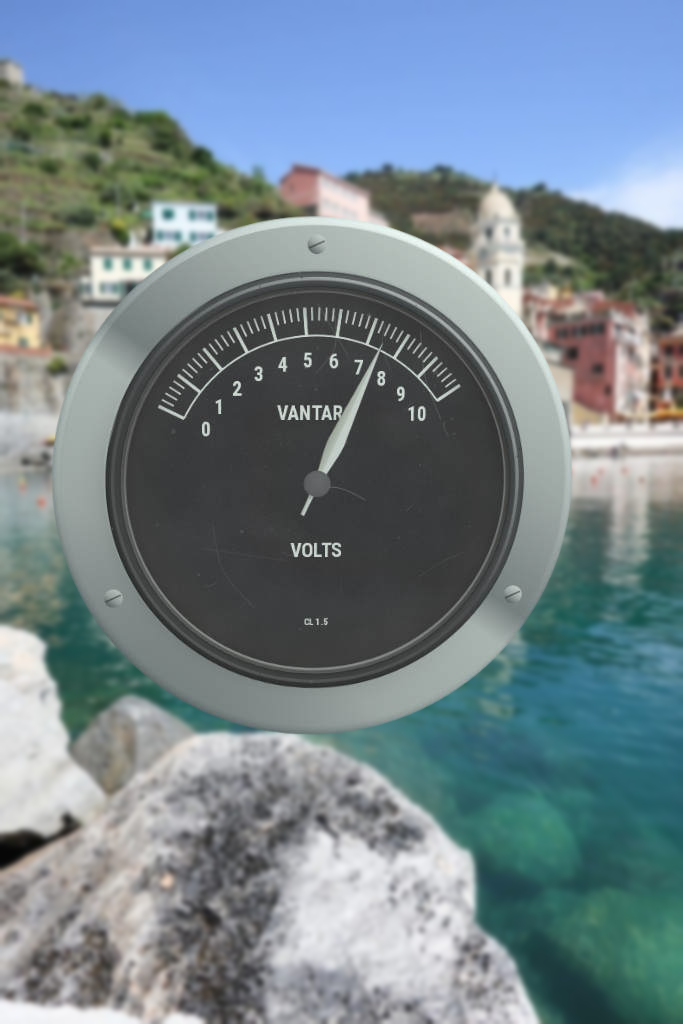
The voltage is {"value": 7.4, "unit": "V"}
